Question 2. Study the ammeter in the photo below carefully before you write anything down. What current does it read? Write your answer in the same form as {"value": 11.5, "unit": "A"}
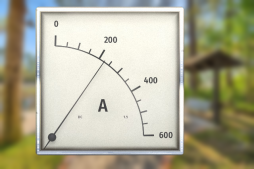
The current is {"value": 225, "unit": "A"}
